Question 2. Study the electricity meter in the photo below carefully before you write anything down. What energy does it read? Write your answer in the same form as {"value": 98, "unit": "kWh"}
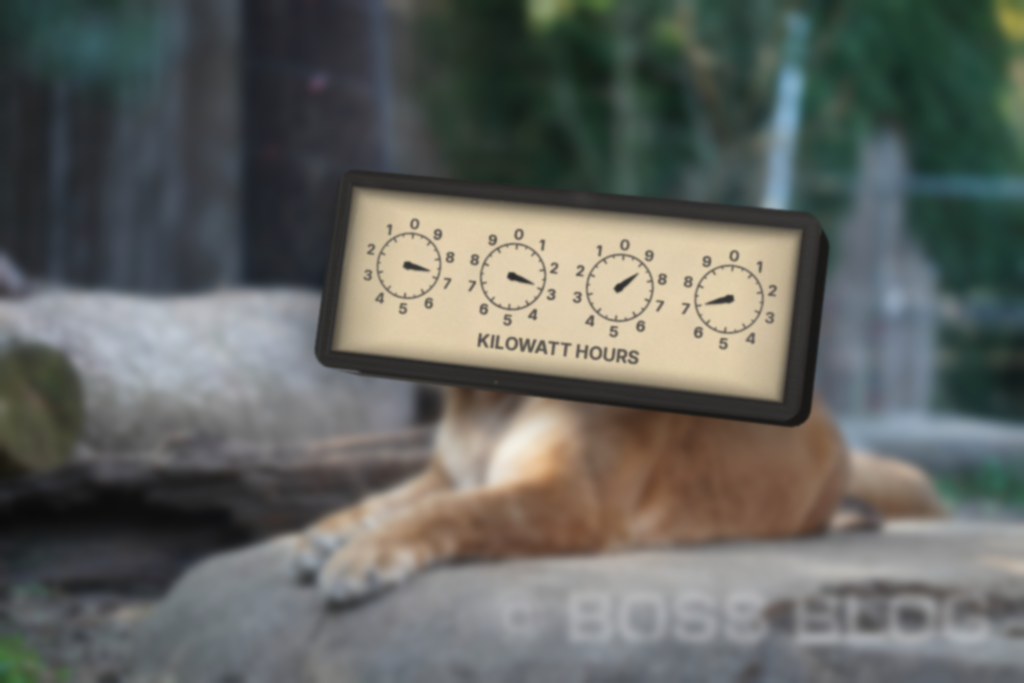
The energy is {"value": 7287, "unit": "kWh"}
